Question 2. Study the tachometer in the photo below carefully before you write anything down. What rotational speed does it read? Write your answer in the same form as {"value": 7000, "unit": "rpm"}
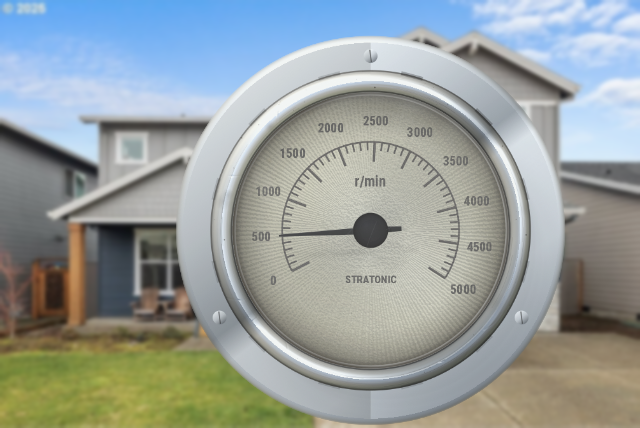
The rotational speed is {"value": 500, "unit": "rpm"}
